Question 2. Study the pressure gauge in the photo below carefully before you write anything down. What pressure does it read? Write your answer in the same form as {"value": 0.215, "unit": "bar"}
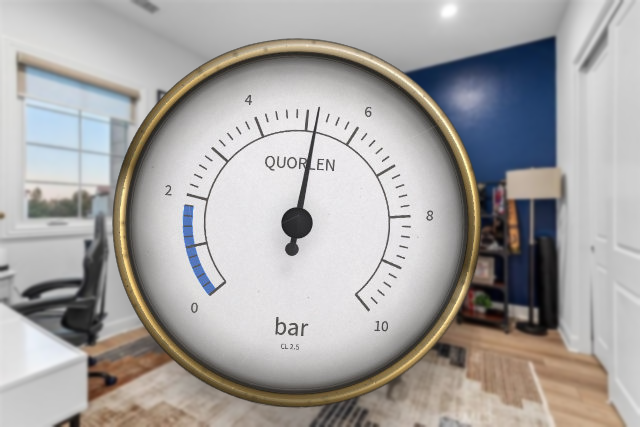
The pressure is {"value": 5.2, "unit": "bar"}
